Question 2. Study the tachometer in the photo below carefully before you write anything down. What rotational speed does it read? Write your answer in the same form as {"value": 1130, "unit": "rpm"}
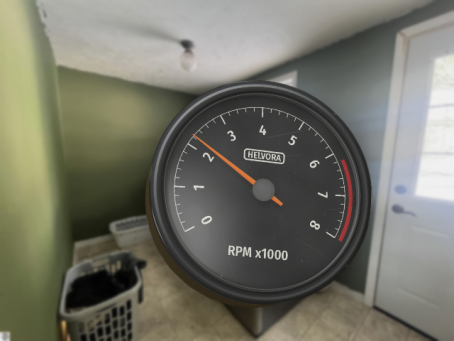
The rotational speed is {"value": 2200, "unit": "rpm"}
